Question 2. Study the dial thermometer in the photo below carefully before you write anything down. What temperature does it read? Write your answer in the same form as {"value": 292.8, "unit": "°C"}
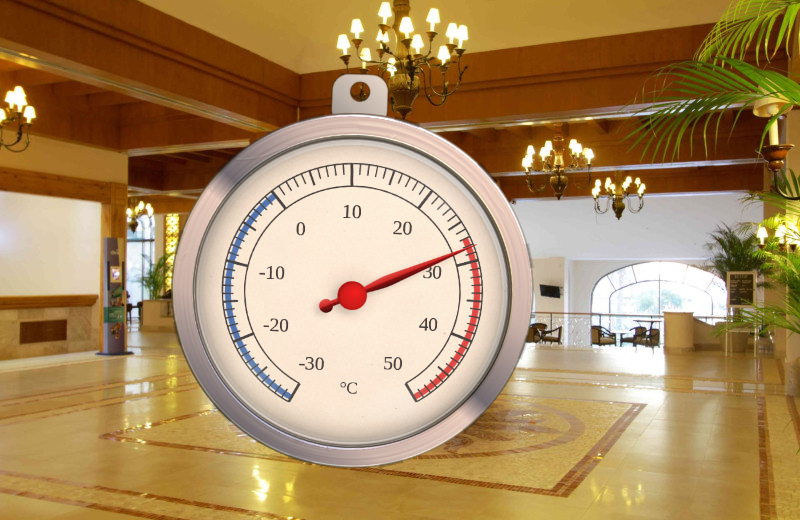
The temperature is {"value": 28, "unit": "°C"}
